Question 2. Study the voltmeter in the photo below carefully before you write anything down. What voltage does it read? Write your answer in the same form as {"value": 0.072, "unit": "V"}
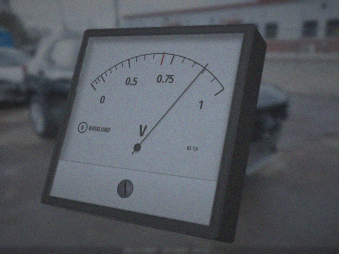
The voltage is {"value": 0.9, "unit": "V"}
